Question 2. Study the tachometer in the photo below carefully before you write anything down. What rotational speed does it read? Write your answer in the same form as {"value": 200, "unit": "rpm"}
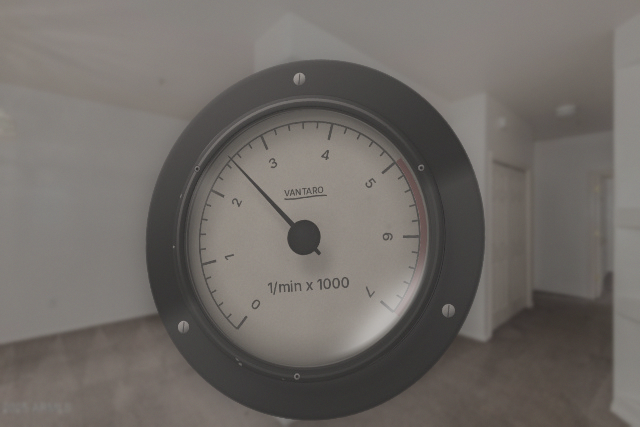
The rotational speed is {"value": 2500, "unit": "rpm"}
